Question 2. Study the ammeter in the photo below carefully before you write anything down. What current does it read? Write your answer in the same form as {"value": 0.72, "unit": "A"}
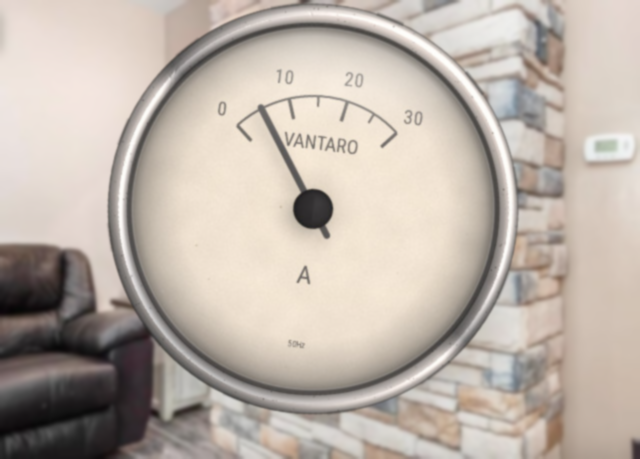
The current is {"value": 5, "unit": "A"}
